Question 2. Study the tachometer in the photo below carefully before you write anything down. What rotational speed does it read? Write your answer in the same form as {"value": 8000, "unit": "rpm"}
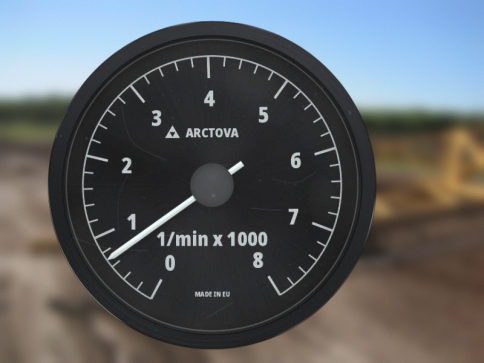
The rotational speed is {"value": 700, "unit": "rpm"}
